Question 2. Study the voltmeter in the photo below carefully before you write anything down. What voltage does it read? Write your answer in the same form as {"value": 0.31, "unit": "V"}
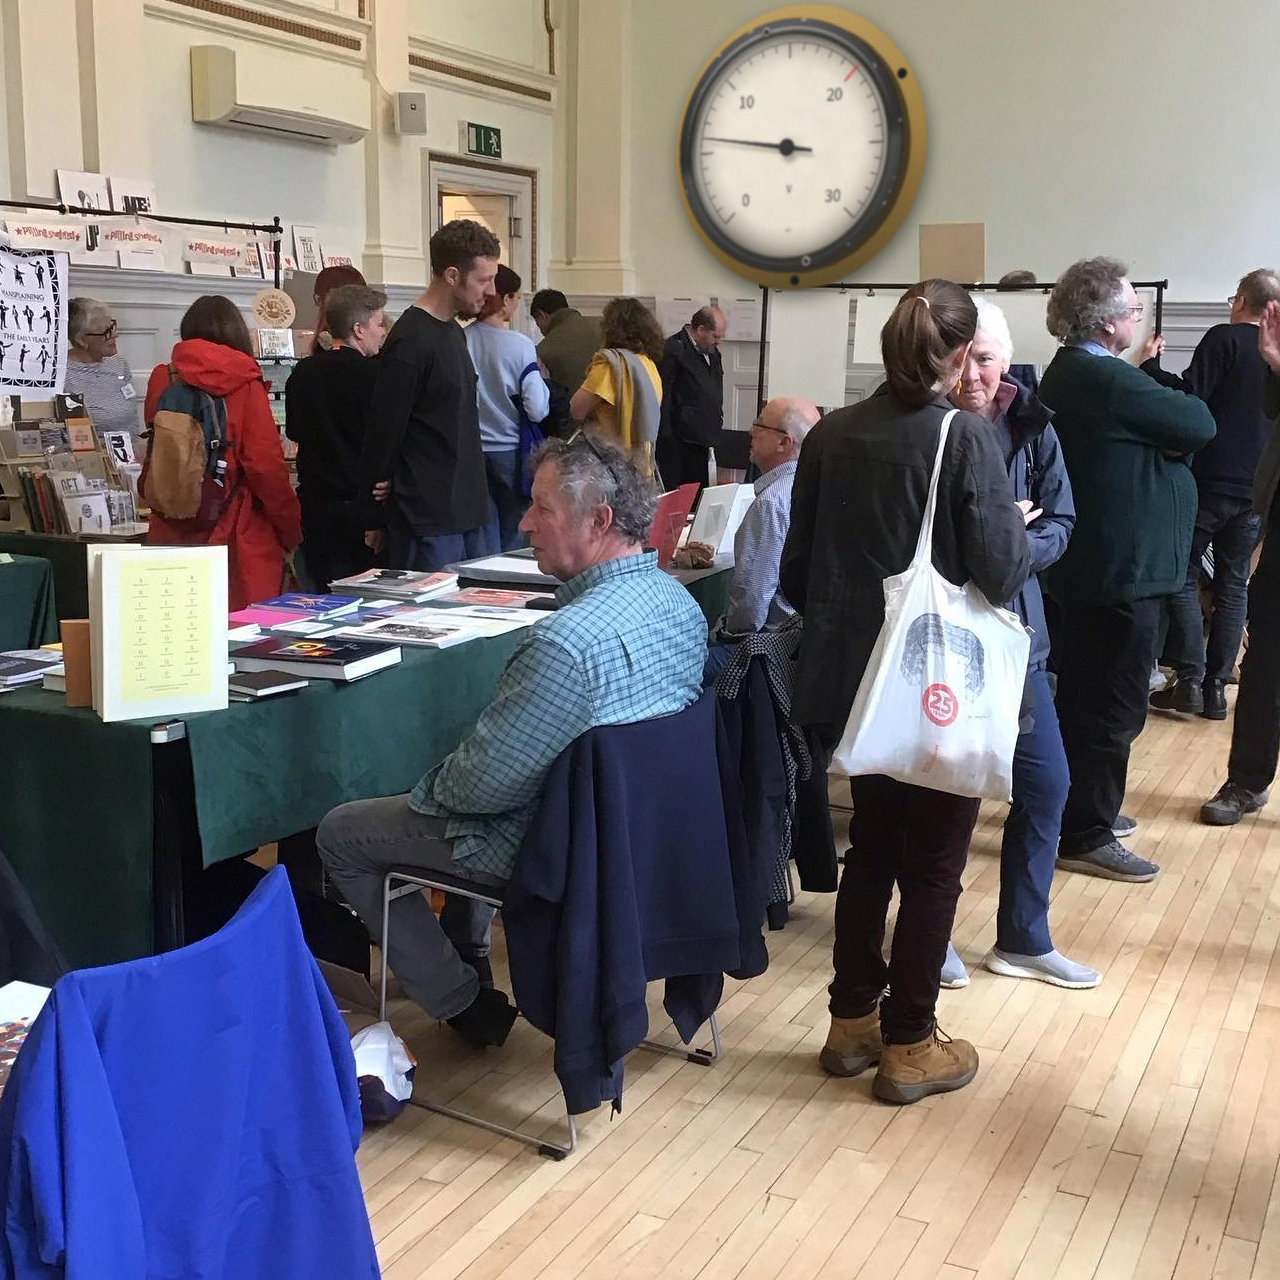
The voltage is {"value": 6, "unit": "V"}
